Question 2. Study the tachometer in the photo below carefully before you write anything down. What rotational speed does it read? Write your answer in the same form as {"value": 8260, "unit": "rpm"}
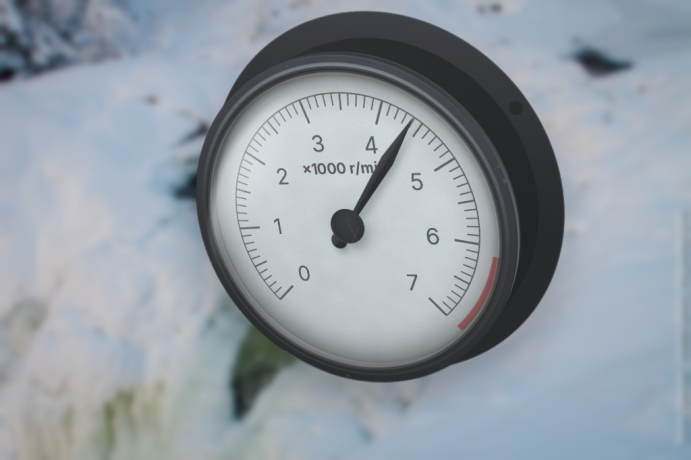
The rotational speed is {"value": 4400, "unit": "rpm"}
